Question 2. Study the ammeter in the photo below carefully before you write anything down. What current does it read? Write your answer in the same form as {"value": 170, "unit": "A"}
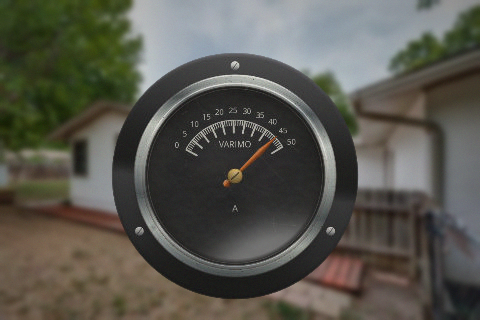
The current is {"value": 45, "unit": "A"}
